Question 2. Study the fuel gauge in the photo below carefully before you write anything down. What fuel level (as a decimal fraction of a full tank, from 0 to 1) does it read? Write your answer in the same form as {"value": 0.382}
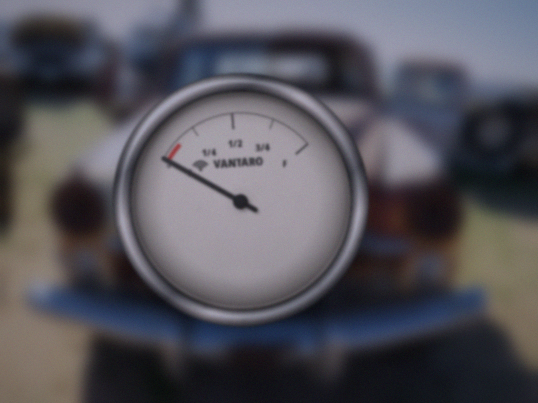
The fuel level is {"value": 0}
